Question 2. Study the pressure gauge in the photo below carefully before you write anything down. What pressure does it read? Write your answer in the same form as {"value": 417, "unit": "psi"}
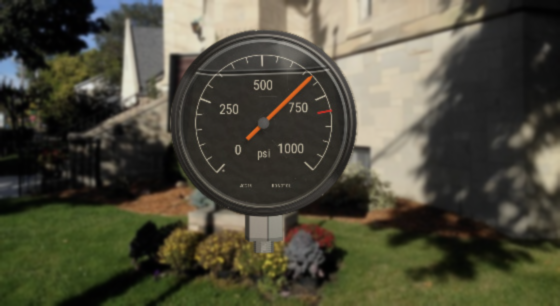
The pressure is {"value": 675, "unit": "psi"}
